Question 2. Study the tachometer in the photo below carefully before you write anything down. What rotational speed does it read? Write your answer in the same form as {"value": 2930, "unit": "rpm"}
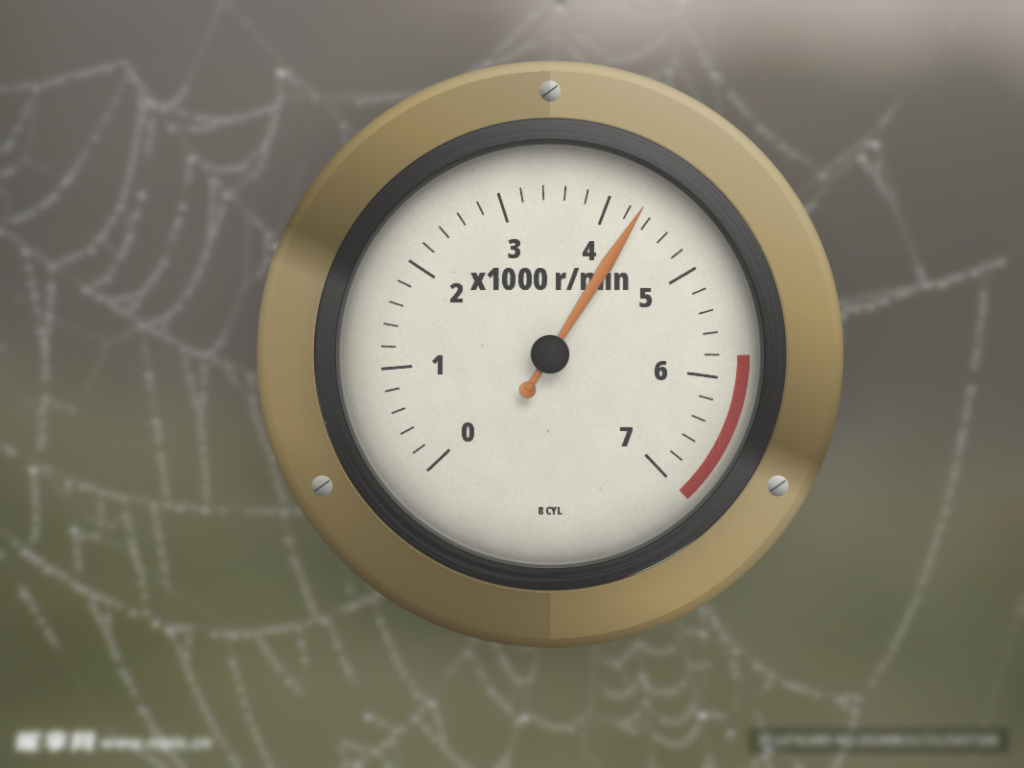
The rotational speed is {"value": 4300, "unit": "rpm"}
